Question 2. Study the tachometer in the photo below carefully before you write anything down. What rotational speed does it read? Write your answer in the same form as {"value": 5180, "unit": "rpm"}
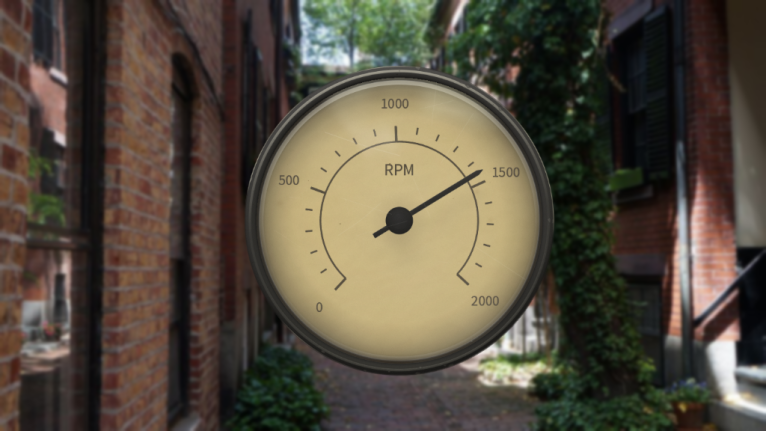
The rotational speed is {"value": 1450, "unit": "rpm"}
